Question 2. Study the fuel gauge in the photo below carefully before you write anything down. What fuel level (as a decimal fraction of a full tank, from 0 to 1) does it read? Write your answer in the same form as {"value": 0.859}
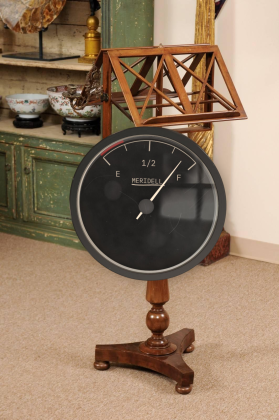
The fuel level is {"value": 0.875}
